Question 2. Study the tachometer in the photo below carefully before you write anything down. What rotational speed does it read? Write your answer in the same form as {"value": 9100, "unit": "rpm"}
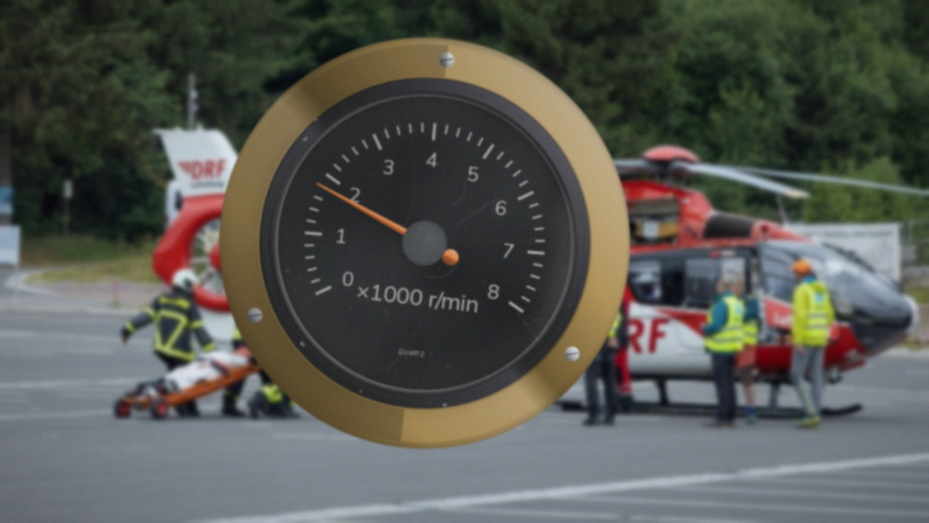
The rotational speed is {"value": 1800, "unit": "rpm"}
